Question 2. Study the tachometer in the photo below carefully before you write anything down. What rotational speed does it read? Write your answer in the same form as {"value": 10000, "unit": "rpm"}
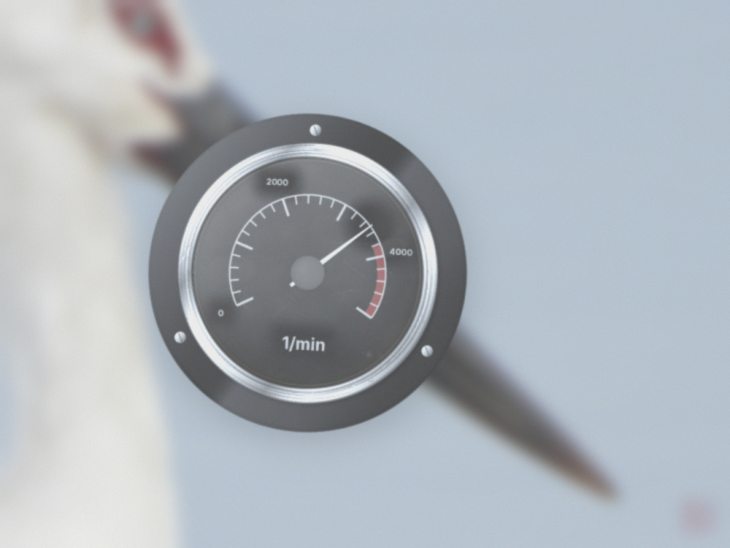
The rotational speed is {"value": 3500, "unit": "rpm"}
